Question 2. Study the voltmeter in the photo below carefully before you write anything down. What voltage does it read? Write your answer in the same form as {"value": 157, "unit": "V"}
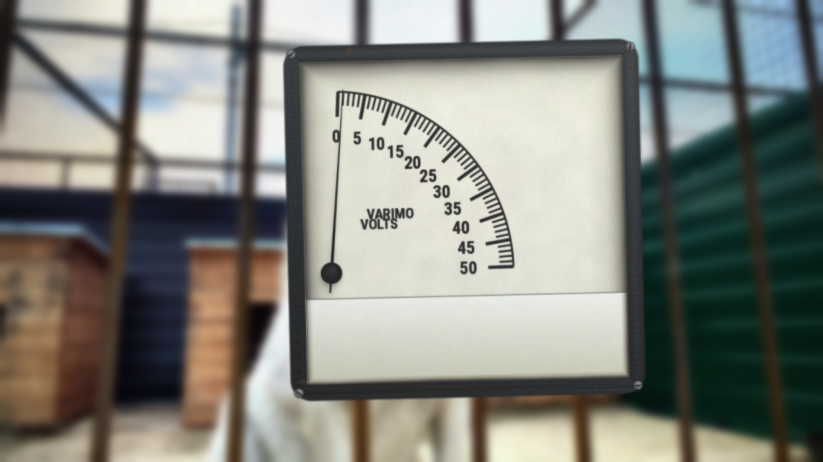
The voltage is {"value": 1, "unit": "V"}
